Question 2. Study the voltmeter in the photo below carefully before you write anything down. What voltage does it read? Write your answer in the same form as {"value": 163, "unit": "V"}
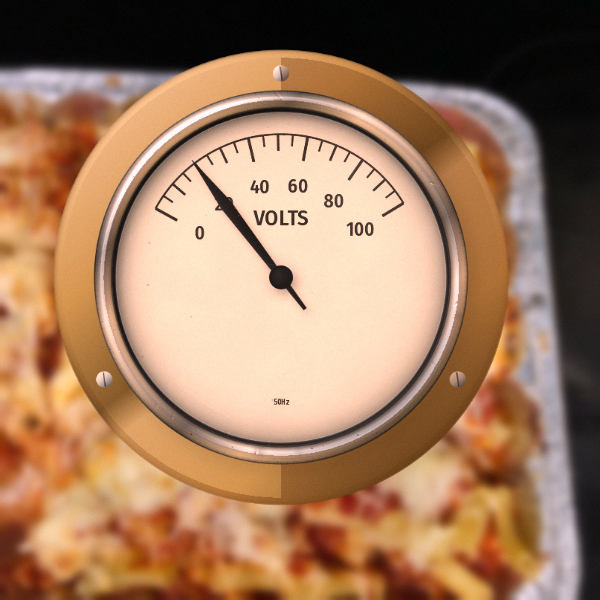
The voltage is {"value": 20, "unit": "V"}
